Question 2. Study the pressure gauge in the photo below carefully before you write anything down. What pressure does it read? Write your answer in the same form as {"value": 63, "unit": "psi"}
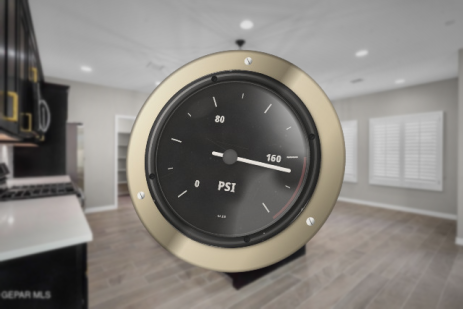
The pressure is {"value": 170, "unit": "psi"}
